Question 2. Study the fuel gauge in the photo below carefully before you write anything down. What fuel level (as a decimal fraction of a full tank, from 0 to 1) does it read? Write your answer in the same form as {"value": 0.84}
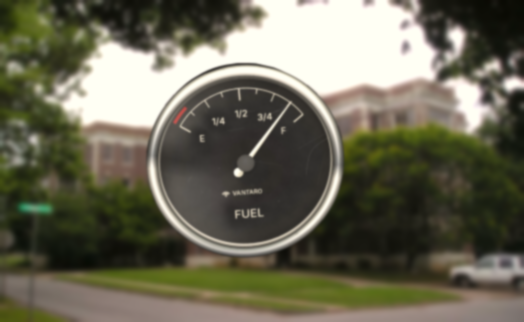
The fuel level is {"value": 0.875}
